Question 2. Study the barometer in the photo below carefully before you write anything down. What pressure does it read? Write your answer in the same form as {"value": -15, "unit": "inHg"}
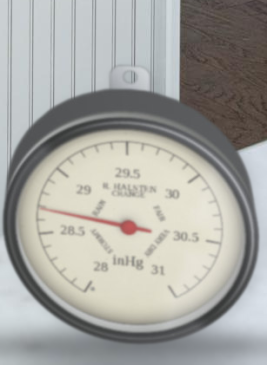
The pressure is {"value": 28.7, "unit": "inHg"}
